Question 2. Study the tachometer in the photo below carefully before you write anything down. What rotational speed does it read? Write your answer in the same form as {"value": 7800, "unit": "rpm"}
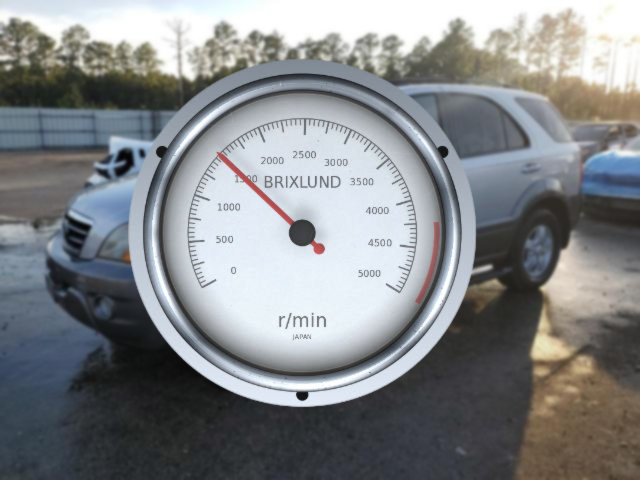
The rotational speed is {"value": 1500, "unit": "rpm"}
